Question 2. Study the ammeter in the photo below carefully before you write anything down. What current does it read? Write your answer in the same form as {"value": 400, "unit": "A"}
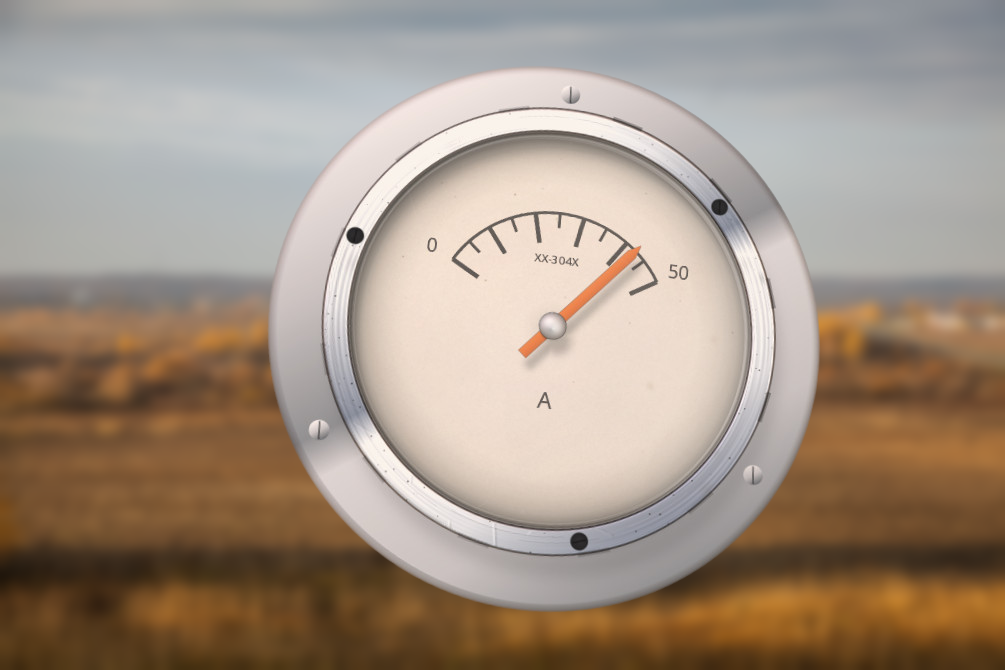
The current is {"value": 42.5, "unit": "A"}
